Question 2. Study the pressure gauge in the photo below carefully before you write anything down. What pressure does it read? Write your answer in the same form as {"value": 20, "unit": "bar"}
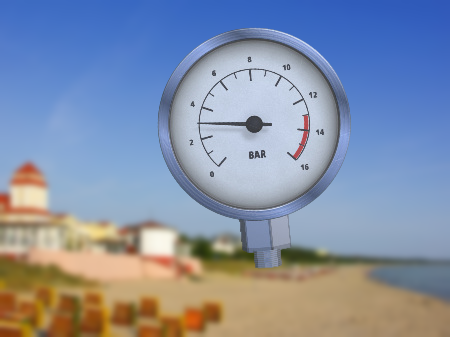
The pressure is {"value": 3, "unit": "bar"}
